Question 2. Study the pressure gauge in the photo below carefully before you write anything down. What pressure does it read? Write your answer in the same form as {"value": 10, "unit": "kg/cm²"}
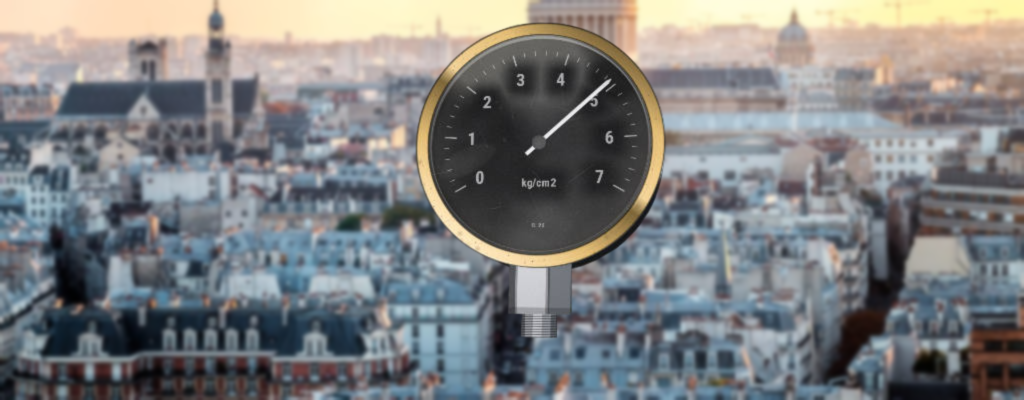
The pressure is {"value": 4.9, "unit": "kg/cm²"}
